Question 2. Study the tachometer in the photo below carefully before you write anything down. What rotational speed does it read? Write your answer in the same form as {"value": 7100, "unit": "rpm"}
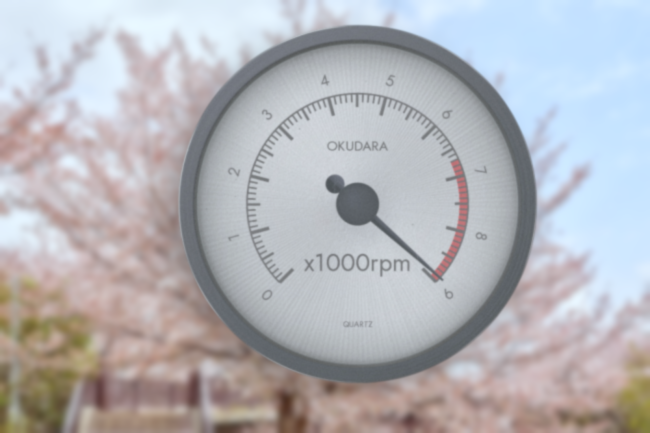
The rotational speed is {"value": 8900, "unit": "rpm"}
